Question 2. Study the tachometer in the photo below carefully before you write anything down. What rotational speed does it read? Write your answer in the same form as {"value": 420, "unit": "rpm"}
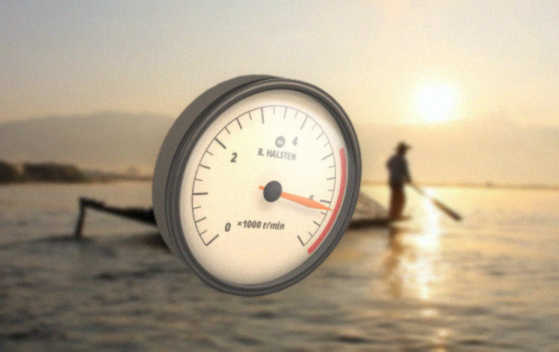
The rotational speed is {"value": 6125, "unit": "rpm"}
